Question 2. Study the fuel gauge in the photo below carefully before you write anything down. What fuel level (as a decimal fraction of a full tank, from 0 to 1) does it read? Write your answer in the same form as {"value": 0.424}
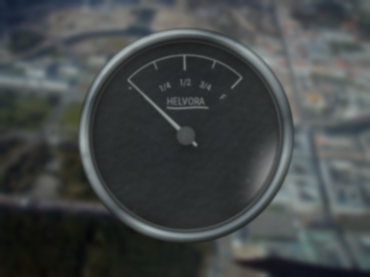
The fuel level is {"value": 0}
